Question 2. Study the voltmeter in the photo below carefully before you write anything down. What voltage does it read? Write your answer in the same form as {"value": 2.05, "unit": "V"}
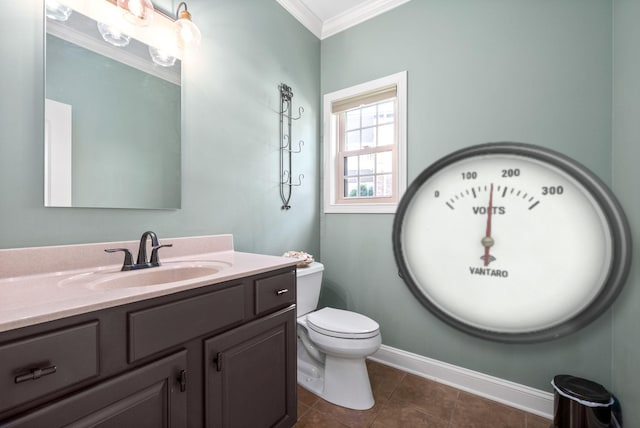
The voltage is {"value": 160, "unit": "V"}
